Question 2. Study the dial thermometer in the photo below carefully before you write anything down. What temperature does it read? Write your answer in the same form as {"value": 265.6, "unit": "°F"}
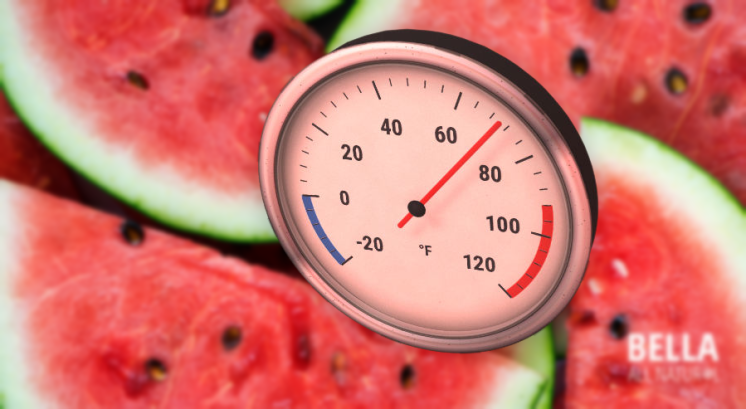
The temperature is {"value": 70, "unit": "°F"}
